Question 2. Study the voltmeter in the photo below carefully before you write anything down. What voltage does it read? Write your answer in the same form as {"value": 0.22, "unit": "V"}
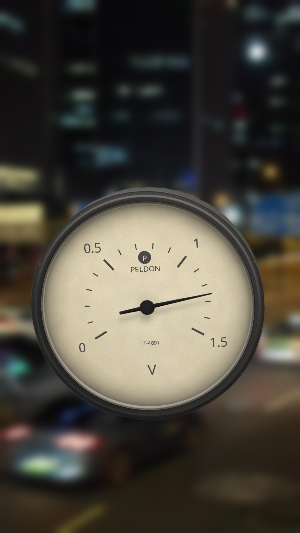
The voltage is {"value": 1.25, "unit": "V"}
